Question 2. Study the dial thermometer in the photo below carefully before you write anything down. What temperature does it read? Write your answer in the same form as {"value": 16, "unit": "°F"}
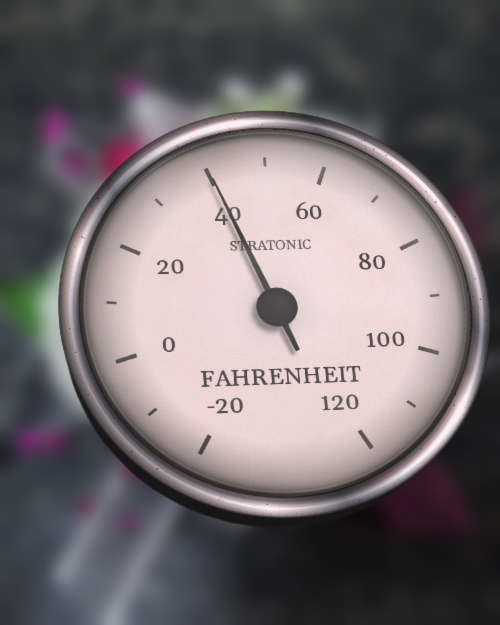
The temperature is {"value": 40, "unit": "°F"}
